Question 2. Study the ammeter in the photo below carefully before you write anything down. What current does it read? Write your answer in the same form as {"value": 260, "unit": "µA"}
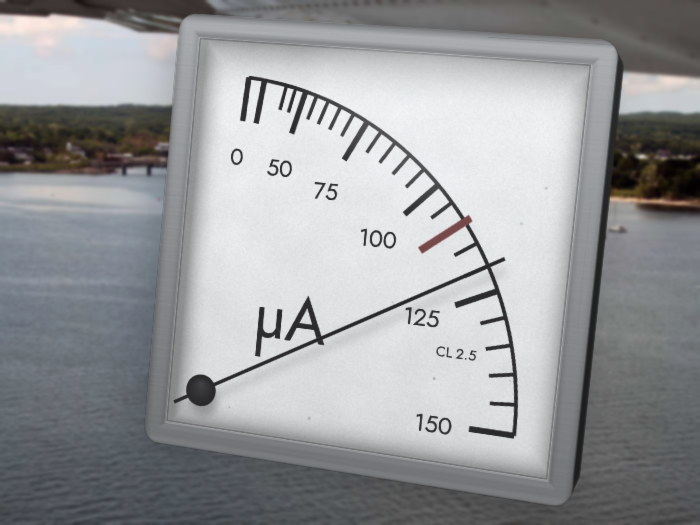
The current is {"value": 120, "unit": "µA"}
